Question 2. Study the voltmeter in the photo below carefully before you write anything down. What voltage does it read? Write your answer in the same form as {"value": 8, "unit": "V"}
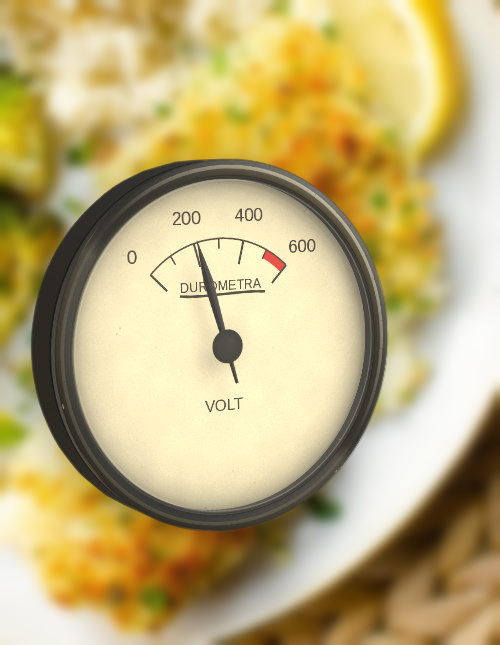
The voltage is {"value": 200, "unit": "V"}
